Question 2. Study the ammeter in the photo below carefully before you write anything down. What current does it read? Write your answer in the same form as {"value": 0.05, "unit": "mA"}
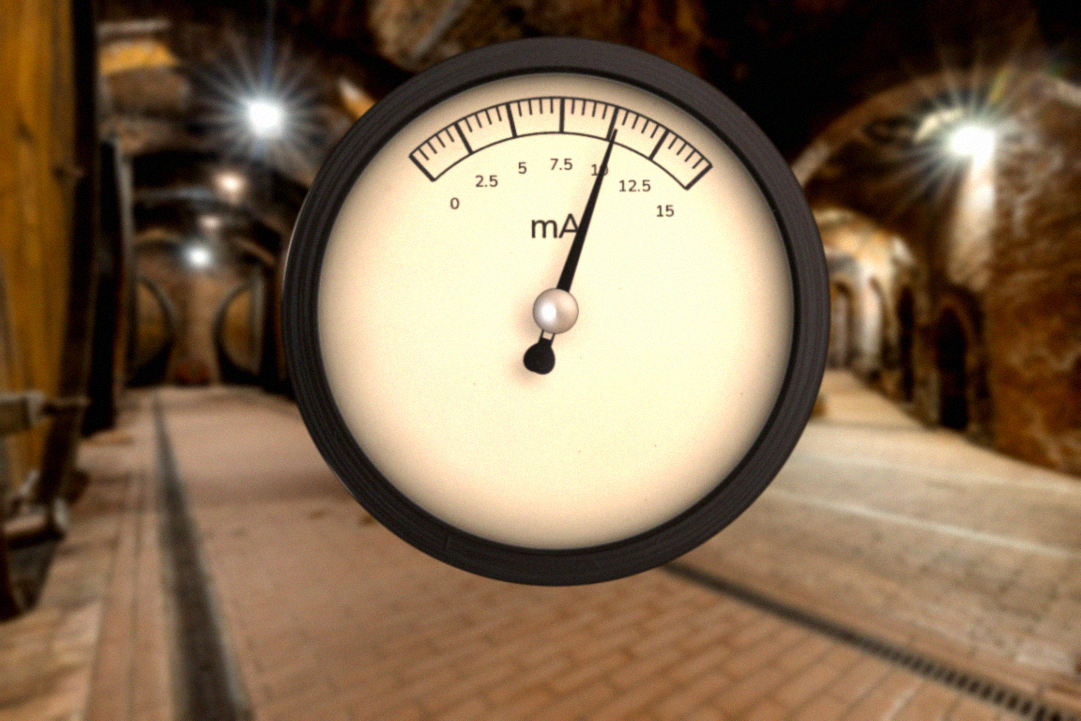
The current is {"value": 10.25, "unit": "mA"}
